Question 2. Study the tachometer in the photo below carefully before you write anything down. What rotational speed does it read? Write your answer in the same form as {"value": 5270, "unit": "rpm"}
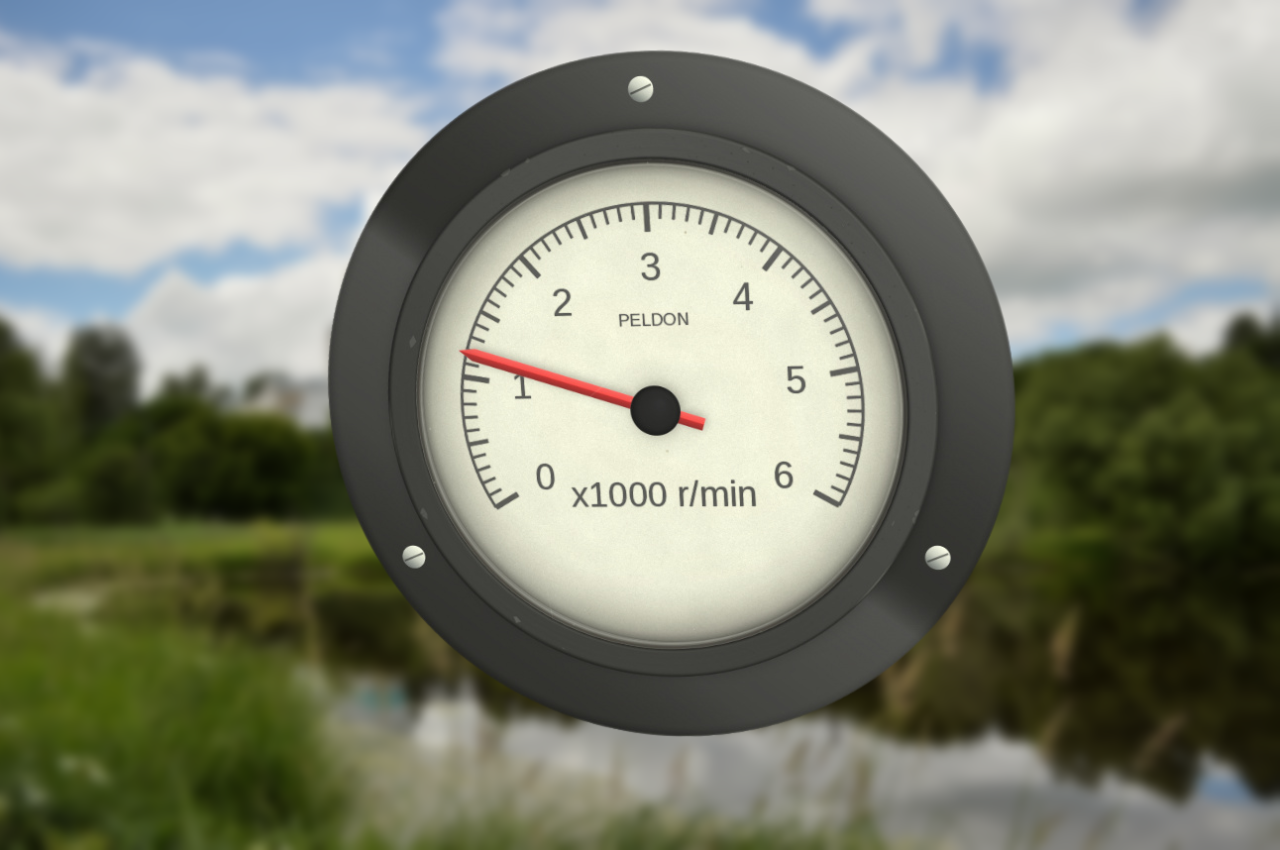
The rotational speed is {"value": 1200, "unit": "rpm"}
